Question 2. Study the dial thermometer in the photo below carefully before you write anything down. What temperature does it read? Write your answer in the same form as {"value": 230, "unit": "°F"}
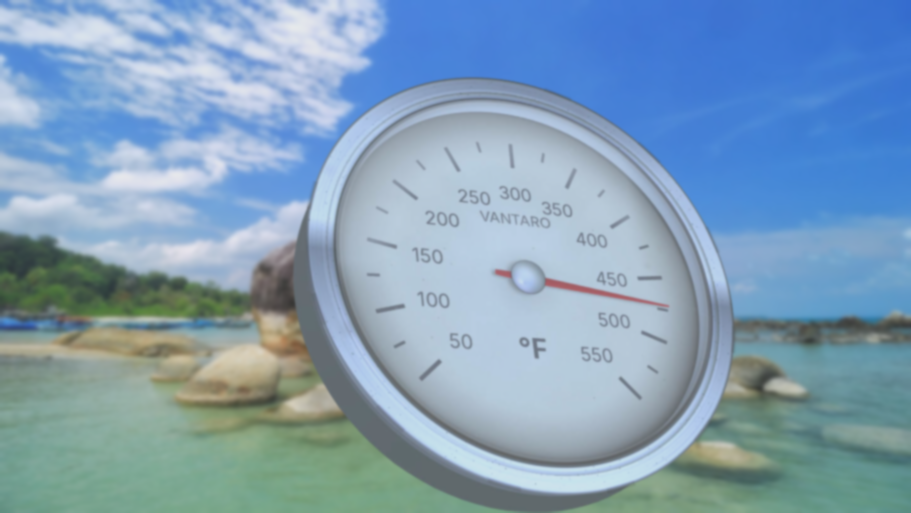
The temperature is {"value": 475, "unit": "°F"}
